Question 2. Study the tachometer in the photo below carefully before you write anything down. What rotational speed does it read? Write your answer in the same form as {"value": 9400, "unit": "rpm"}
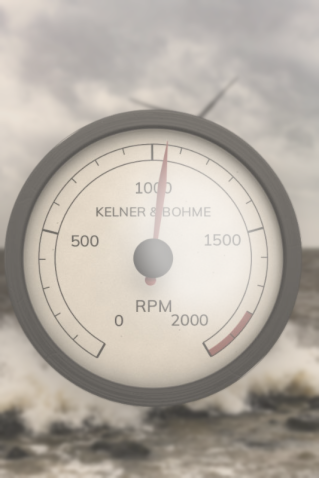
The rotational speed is {"value": 1050, "unit": "rpm"}
